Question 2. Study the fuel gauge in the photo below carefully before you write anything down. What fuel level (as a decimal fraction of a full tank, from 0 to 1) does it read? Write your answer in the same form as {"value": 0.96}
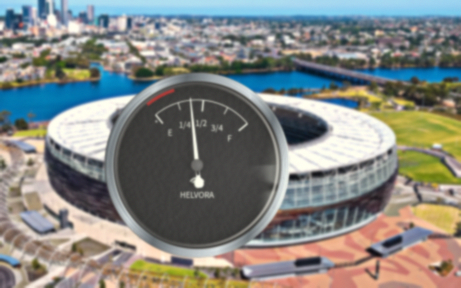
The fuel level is {"value": 0.375}
